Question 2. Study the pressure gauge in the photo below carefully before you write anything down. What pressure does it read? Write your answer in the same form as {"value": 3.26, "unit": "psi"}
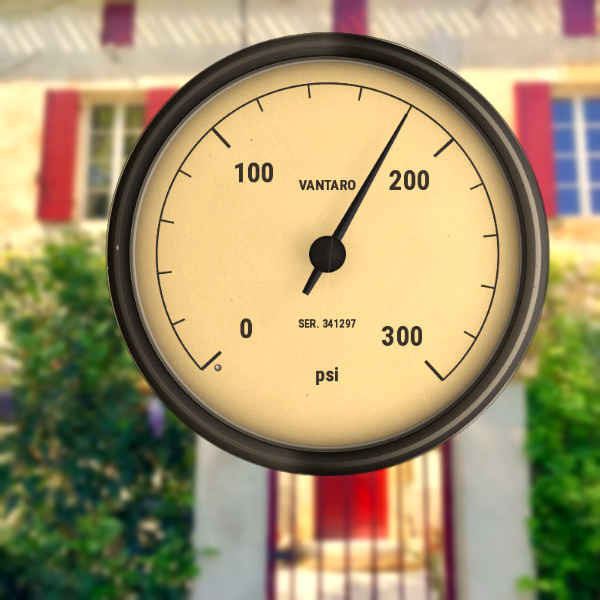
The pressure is {"value": 180, "unit": "psi"}
